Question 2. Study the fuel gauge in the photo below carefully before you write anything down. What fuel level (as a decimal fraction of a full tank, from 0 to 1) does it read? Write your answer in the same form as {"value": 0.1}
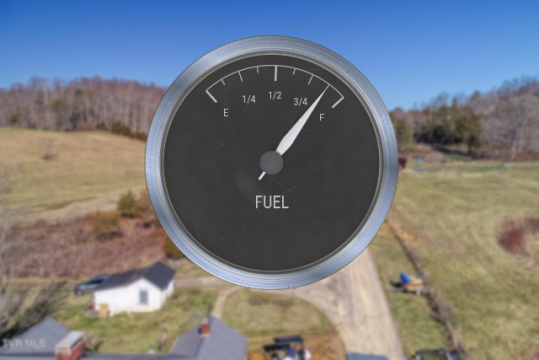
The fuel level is {"value": 0.875}
